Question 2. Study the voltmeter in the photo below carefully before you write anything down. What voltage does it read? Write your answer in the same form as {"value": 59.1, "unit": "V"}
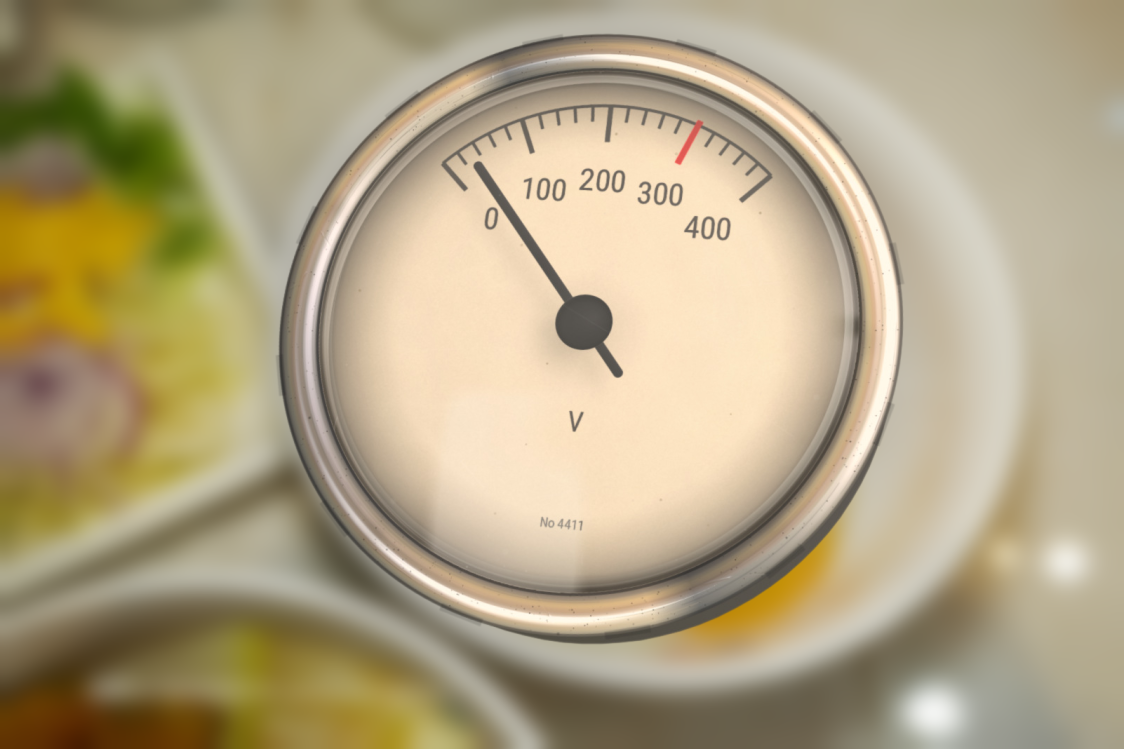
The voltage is {"value": 30, "unit": "V"}
